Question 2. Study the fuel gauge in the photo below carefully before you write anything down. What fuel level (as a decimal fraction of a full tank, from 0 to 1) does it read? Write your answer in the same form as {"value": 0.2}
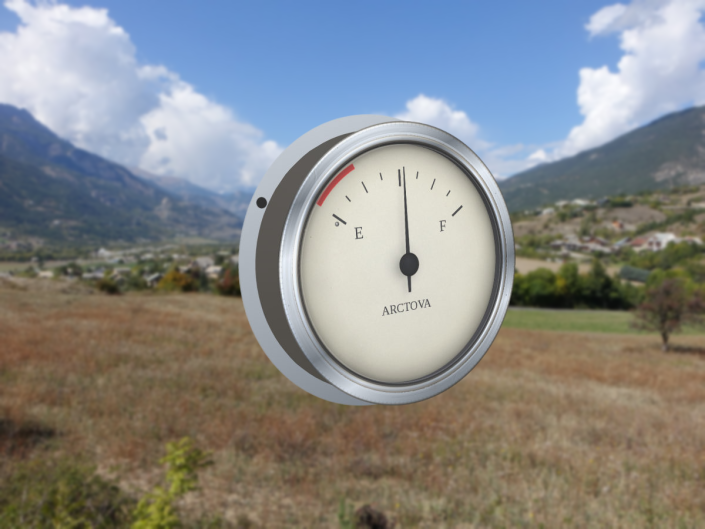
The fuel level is {"value": 0.5}
